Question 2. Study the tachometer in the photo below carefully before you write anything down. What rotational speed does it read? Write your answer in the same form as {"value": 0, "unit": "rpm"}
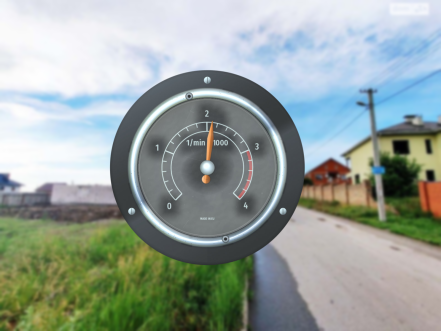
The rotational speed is {"value": 2100, "unit": "rpm"}
